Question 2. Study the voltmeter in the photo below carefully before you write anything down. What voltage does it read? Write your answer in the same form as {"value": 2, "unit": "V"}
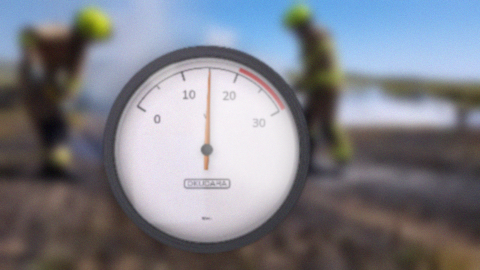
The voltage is {"value": 15, "unit": "V"}
